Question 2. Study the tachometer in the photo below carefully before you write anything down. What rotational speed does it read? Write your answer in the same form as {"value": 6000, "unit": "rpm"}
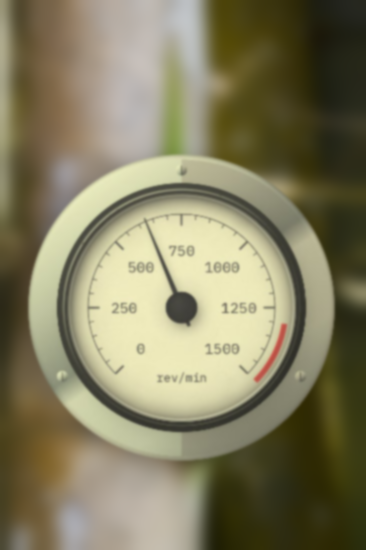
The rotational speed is {"value": 625, "unit": "rpm"}
